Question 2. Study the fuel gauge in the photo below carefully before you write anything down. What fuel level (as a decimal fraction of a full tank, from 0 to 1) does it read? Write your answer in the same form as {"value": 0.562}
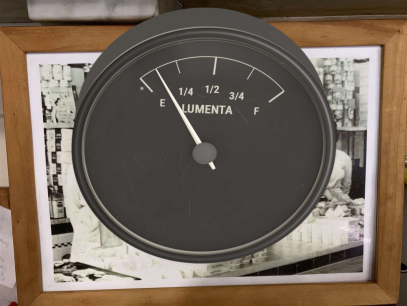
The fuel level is {"value": 0.125}
